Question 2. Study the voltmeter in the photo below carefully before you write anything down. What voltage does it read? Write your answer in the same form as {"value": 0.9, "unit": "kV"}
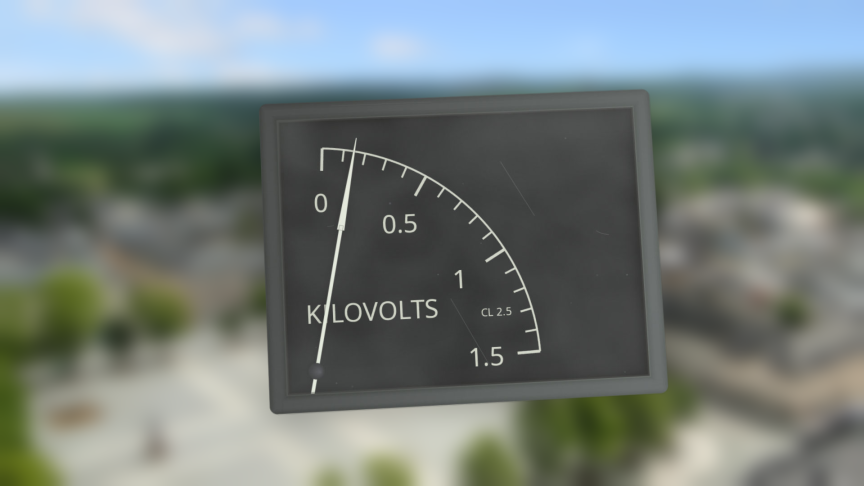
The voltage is {"value": 0.15, "unit": "kV"}
